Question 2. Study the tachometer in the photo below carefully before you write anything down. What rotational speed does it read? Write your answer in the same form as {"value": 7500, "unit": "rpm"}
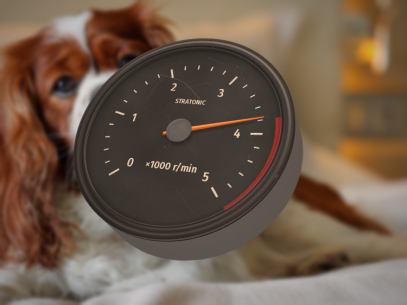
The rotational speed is {"value": 3800, "unit": "rpm"}
